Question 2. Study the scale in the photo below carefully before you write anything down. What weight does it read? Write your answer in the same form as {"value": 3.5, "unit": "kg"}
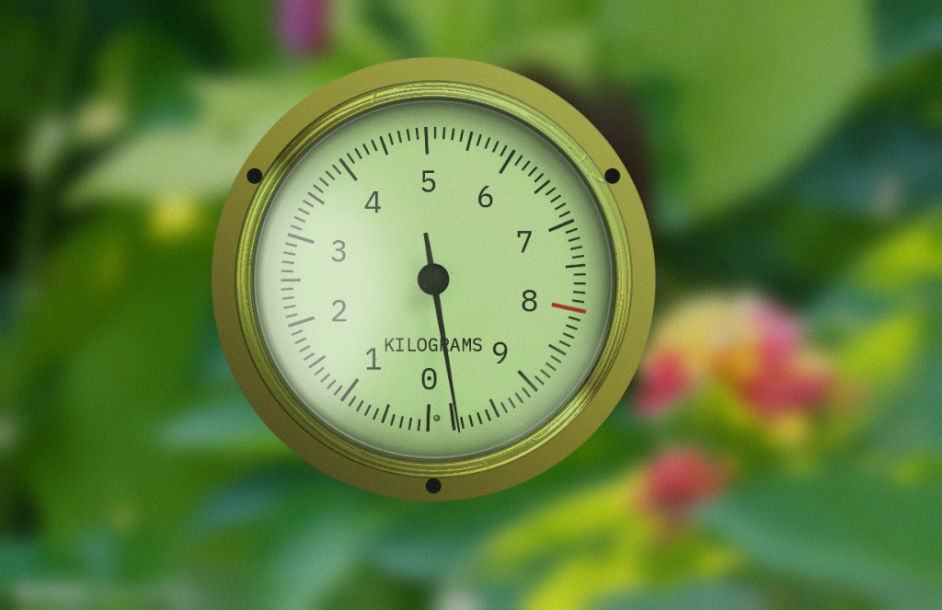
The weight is {"value": 9.95, "unit": "kg"}
